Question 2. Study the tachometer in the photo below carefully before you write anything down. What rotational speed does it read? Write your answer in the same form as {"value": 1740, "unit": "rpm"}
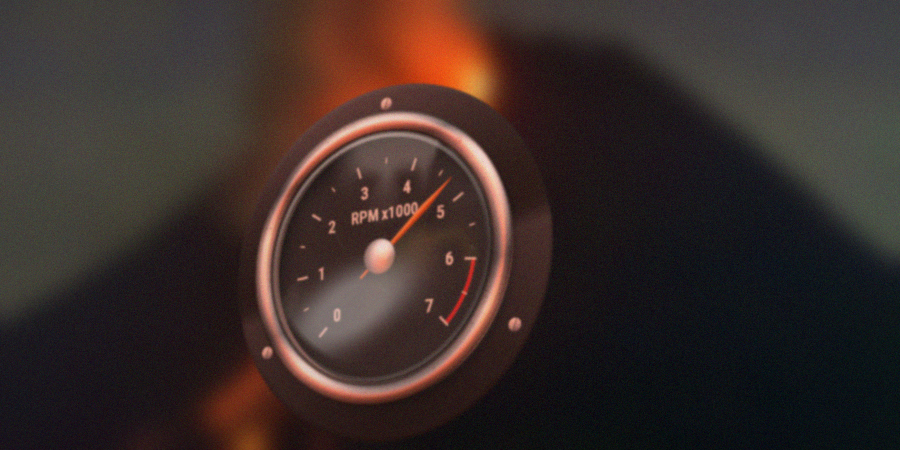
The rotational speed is {"value": 4750, "unit": "rpm"}
